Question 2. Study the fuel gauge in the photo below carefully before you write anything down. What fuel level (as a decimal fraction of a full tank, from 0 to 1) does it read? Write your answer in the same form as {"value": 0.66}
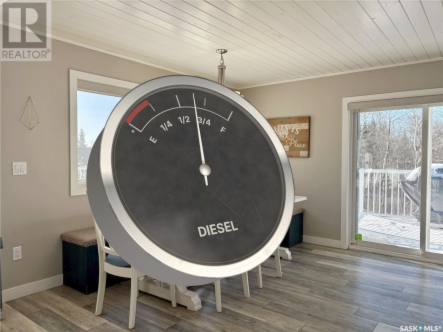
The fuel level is {"value": 0.625}
